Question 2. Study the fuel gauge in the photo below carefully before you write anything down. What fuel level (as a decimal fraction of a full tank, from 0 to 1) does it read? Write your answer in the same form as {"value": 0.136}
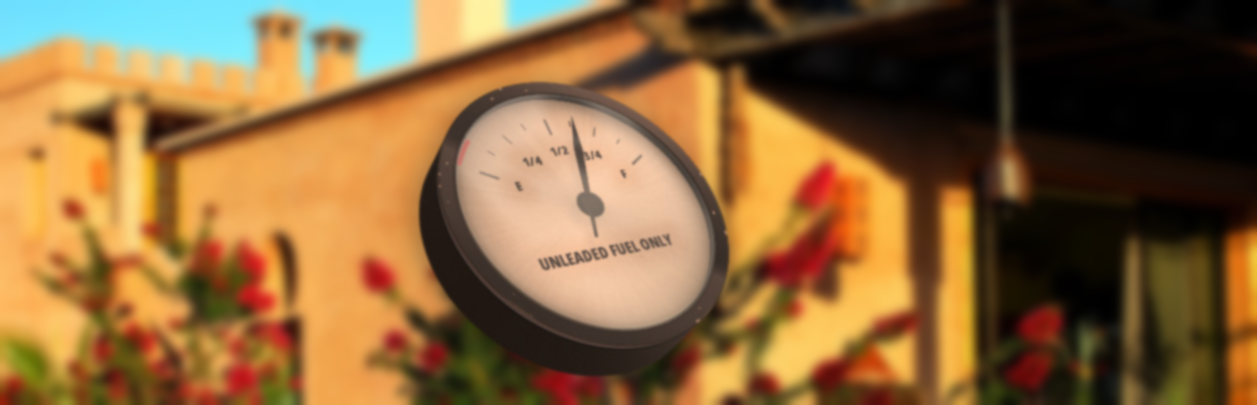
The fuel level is {"value": 0.625}
